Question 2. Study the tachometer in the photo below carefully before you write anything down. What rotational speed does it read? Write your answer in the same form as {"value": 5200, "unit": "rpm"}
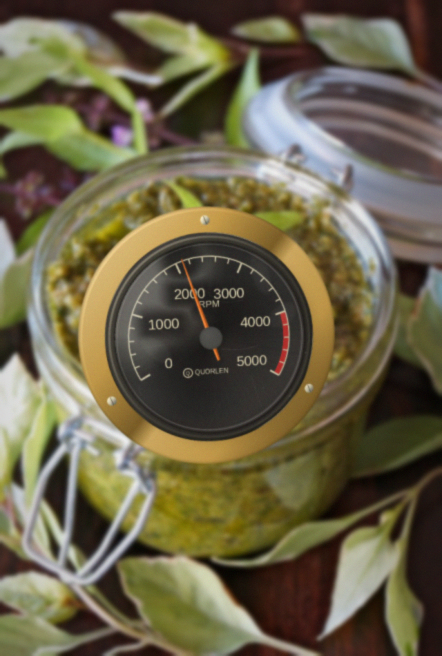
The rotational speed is {"value": 2100, "unit": "rpm"}
